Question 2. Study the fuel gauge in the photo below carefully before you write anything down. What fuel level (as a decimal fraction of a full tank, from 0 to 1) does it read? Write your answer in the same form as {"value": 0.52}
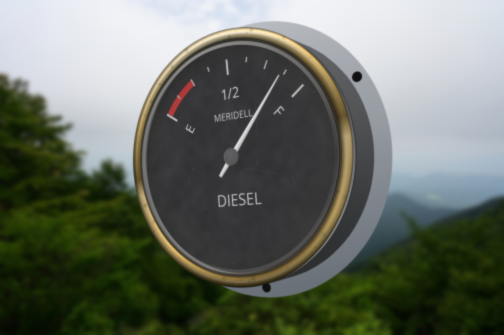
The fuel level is {"value": 0.875}
